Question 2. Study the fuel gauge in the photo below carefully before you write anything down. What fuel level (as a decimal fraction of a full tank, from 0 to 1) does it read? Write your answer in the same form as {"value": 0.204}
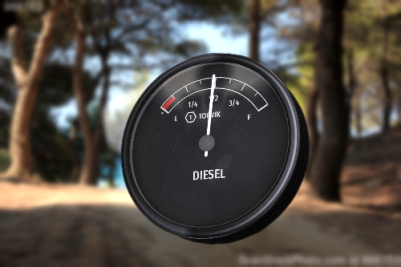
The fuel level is {"value": 0.5}
